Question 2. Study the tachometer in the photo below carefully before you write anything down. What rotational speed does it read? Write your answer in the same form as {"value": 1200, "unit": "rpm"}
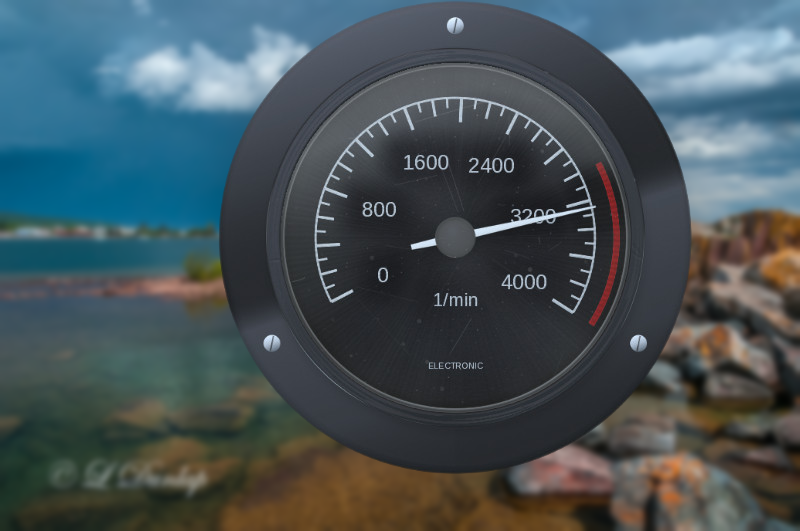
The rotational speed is {"value": 3250, "unit": "rpm"}
